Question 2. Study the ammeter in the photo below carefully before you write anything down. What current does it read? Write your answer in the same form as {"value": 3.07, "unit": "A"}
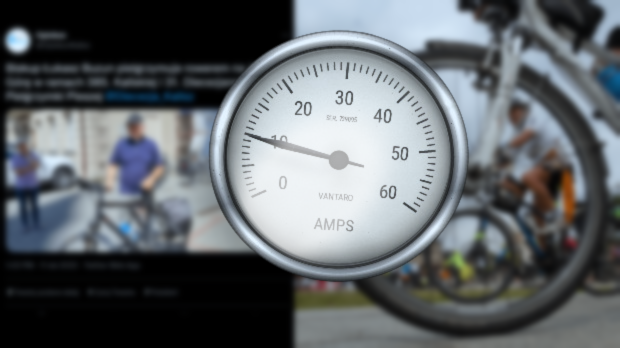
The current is {"value": 10, "unit": "A"}
